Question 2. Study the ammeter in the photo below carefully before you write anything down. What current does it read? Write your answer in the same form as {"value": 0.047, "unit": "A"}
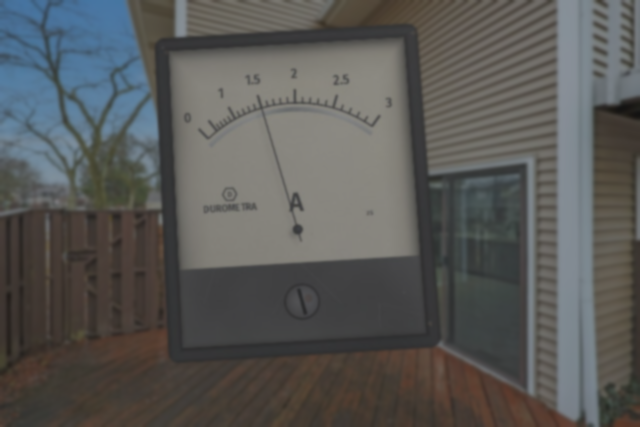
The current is {"value": 1.5, "unit": "A"}
